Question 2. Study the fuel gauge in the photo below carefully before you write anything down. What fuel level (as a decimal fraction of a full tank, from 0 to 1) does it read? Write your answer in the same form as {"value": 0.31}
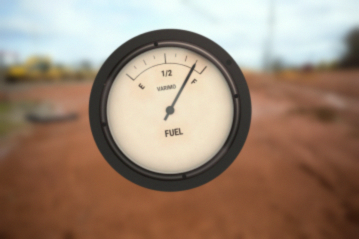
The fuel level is {"value": 0.875}
